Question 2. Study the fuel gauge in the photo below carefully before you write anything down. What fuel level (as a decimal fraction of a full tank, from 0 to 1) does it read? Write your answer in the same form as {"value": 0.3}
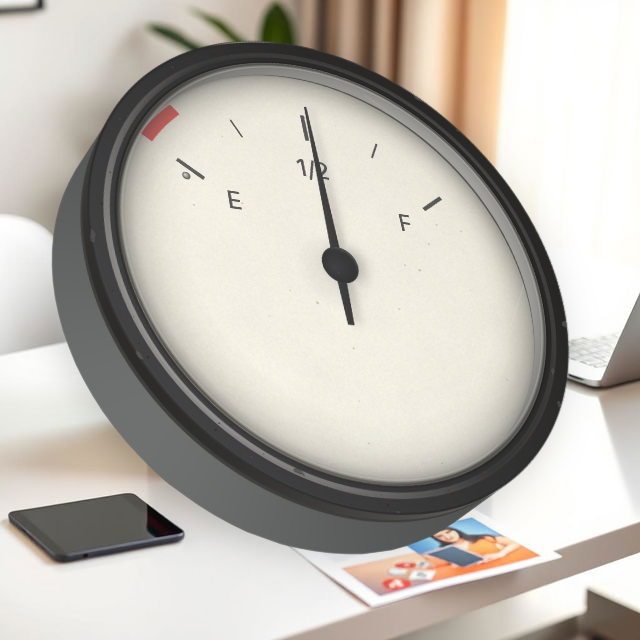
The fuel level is {"value": 0.5}
